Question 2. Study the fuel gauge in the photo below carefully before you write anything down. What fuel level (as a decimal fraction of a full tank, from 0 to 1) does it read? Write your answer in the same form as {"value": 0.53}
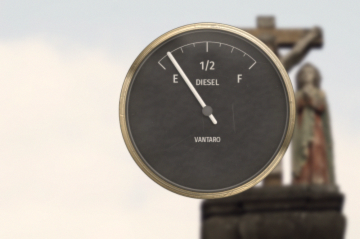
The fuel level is {"value": 0.125}
